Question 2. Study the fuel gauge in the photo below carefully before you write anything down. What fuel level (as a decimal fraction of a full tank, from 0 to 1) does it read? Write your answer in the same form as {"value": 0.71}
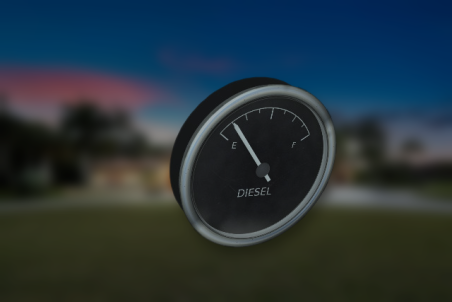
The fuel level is {"value": 0.125}
